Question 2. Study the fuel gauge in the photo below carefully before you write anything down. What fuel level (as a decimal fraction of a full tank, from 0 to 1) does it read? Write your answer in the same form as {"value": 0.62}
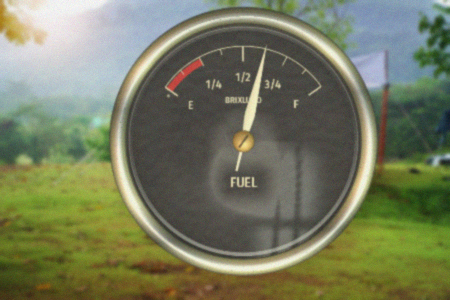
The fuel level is {"value": 0.625}
